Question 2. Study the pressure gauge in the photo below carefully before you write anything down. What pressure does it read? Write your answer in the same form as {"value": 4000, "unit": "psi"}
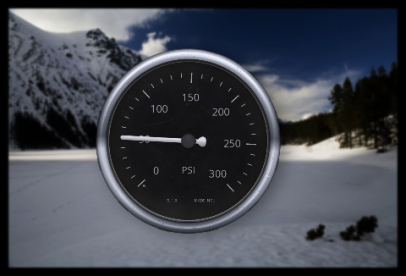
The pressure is {"value": 50, "unit": "psi"}
